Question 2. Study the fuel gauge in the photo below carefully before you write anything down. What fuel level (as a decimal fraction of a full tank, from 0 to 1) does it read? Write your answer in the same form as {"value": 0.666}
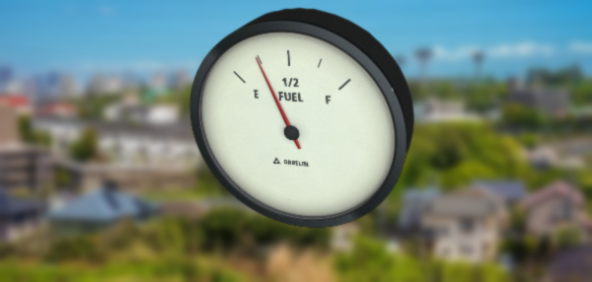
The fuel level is {"value": 0.25}
